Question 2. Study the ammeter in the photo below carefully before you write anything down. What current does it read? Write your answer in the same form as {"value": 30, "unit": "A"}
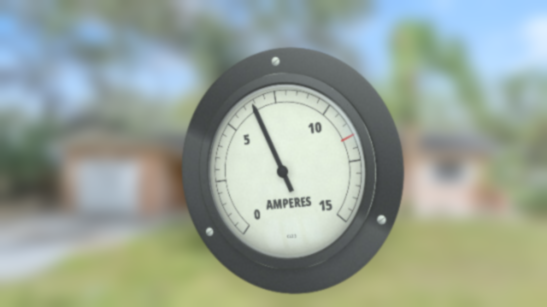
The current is {"value": 6.5, "unit": "A"}
